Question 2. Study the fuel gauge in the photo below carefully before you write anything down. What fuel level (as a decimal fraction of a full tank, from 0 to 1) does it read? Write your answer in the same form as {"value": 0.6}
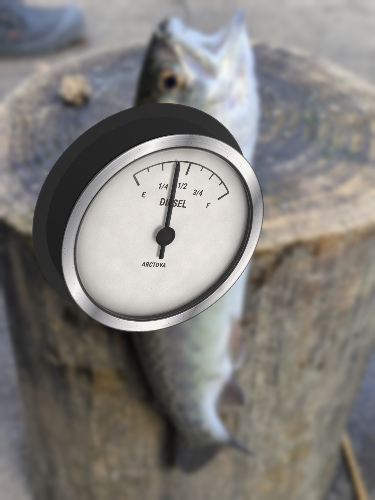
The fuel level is {"value": 0.375}
